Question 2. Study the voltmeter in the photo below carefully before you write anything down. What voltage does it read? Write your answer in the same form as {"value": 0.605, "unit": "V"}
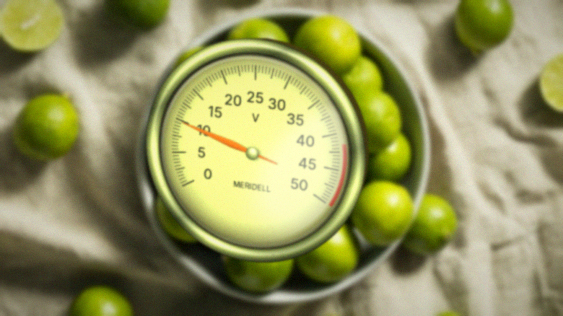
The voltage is {"value": 10, "unit": "V"}
